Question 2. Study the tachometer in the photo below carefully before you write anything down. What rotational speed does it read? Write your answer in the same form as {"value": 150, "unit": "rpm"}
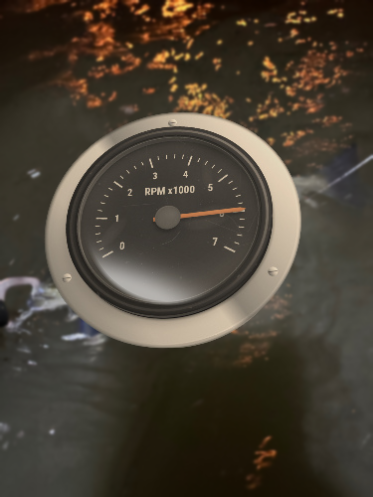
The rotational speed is {"value": 6000, "unit": "rpm"}
